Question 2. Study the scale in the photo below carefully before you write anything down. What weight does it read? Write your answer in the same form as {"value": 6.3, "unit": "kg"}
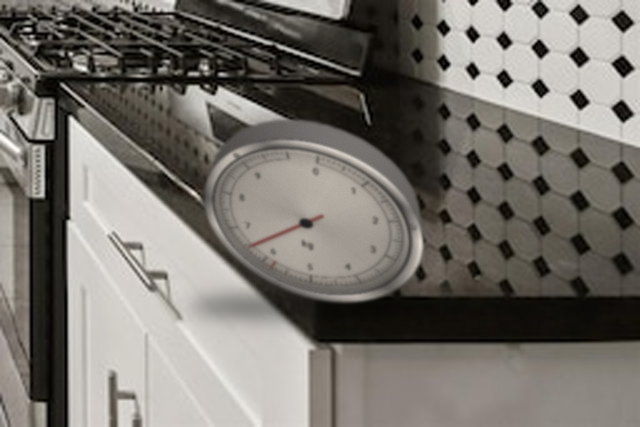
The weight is {"value": 6.5, "unit": "kg"}
